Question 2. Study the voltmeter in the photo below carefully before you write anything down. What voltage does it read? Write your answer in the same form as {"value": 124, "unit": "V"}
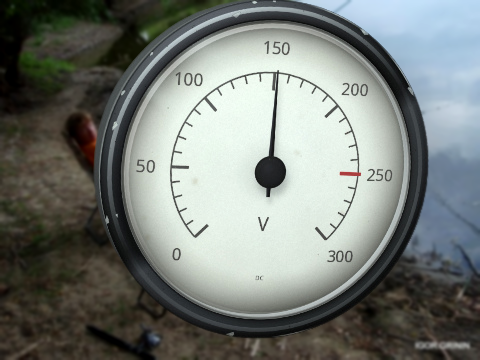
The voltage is {"value": 150, "unit": "V"}
